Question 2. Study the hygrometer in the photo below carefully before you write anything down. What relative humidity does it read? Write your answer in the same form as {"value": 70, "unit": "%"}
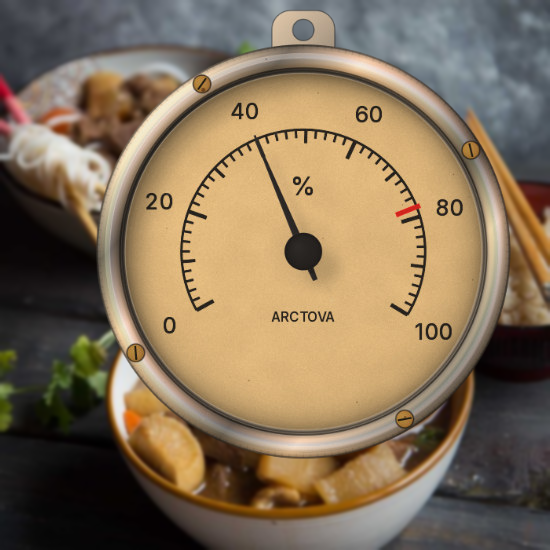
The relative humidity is {"value": 40, "unit": "%"}
